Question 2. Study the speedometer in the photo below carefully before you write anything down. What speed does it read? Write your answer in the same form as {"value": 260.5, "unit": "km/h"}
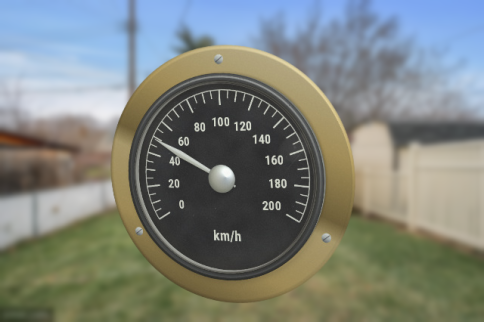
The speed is {"value": 50, "unit": "km/h"}
